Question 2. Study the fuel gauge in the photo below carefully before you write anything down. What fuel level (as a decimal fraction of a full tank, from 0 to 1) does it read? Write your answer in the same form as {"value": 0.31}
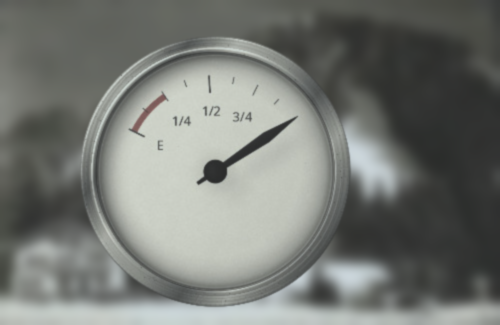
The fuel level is {"value": 1}
